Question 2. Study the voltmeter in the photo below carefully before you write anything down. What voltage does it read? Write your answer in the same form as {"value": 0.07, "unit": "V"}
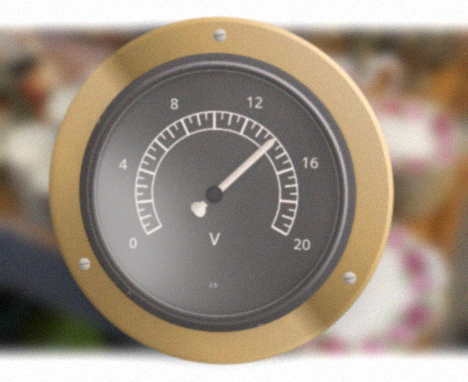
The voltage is {"value": 14, "unit": "V"}
